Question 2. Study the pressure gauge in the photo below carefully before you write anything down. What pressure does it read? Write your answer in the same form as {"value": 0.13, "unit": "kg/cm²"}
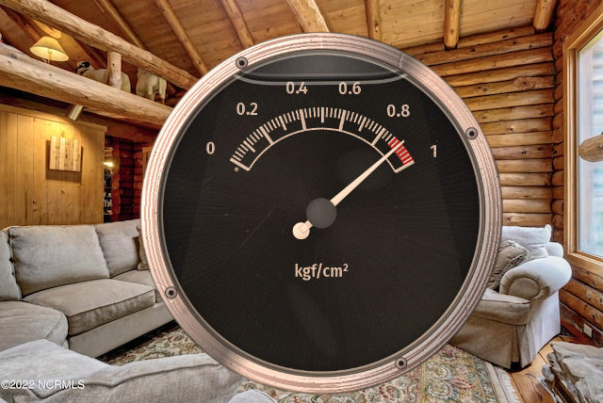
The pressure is {"value": 0.9, "unit": "kg/cm²"}
